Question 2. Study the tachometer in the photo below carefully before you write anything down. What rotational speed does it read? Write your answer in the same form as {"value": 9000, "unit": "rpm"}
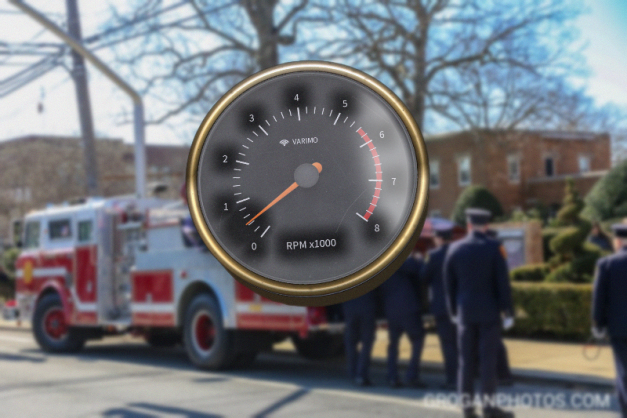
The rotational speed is {"value": 400, "unit": "rpm"}
